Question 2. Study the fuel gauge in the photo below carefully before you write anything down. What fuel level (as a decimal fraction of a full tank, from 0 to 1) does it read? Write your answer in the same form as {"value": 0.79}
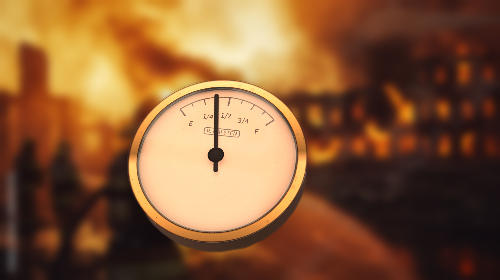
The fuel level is {"value": 0.375}
